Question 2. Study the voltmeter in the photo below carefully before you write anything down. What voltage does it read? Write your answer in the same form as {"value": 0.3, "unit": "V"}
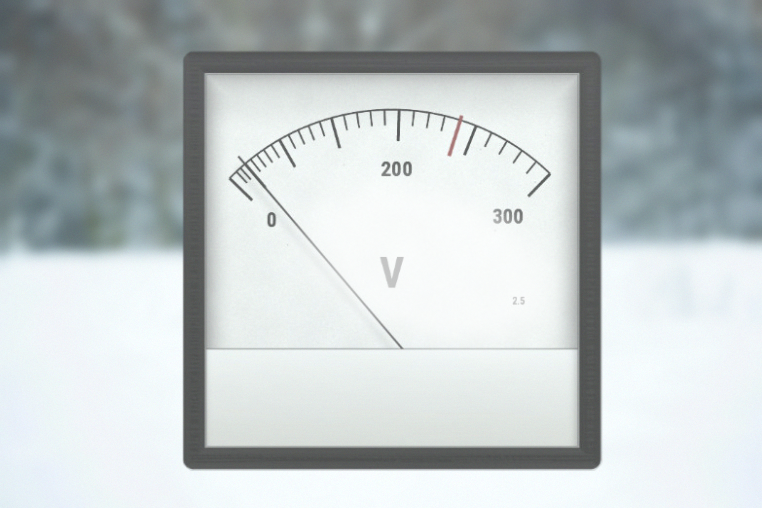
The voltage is {"value": 50, "unit": "V"}
